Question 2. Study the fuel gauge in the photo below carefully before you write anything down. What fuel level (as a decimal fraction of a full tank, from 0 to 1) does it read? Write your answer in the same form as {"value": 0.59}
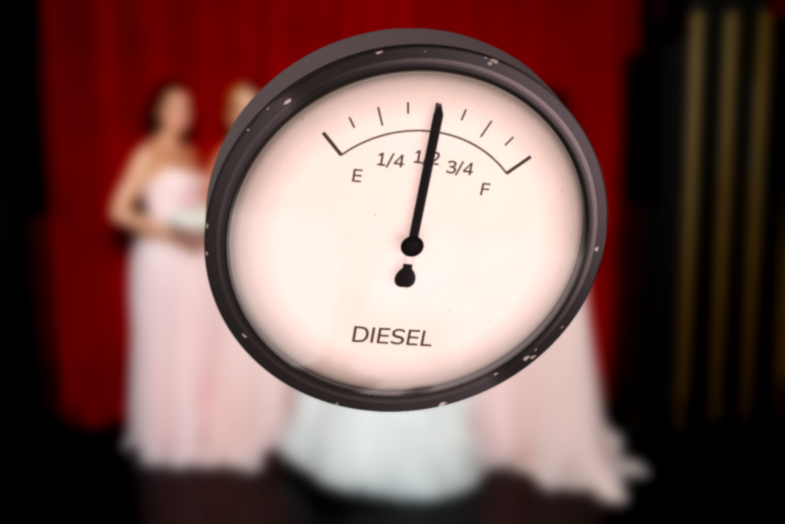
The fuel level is {"value": 0.5}
